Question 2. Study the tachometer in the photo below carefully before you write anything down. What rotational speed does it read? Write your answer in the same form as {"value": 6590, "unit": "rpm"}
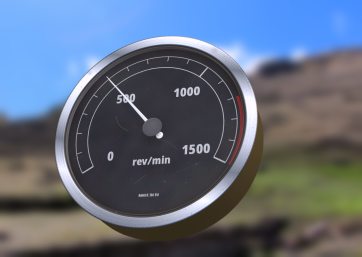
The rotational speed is {"value": 500, "unit": "rpm"}
